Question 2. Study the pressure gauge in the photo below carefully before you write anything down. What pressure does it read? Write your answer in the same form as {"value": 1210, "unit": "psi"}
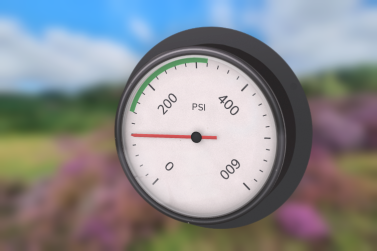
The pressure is {"value": 100, "unit": "psi"}
